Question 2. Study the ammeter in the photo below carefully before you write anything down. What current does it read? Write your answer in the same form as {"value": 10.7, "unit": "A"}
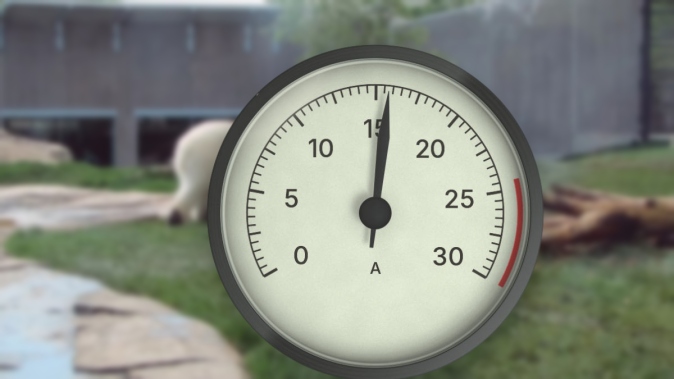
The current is {"value": 15.75, "unit": "A"}
